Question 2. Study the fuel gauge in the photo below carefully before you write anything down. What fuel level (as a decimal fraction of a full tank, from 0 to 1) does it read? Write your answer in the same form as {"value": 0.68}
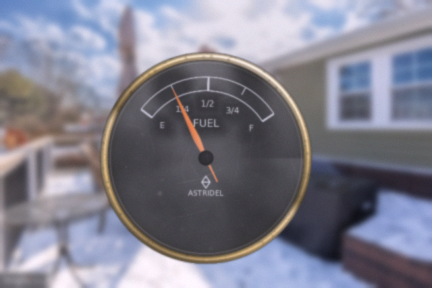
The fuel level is {"value": 0.25}
